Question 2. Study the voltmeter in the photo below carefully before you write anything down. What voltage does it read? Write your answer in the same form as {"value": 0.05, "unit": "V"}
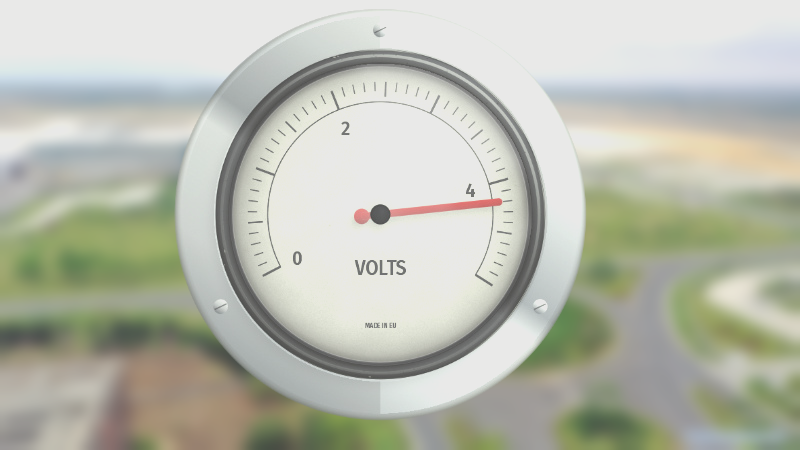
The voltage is {"value": 4.2, "unit": "V"}
